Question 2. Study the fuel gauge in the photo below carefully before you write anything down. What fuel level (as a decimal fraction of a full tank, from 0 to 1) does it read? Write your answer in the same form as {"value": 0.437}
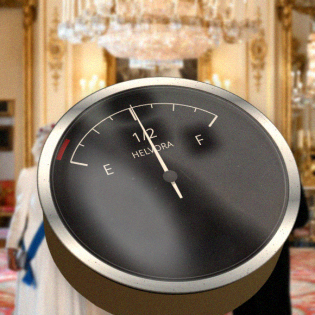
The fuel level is {"value": 0.5}
